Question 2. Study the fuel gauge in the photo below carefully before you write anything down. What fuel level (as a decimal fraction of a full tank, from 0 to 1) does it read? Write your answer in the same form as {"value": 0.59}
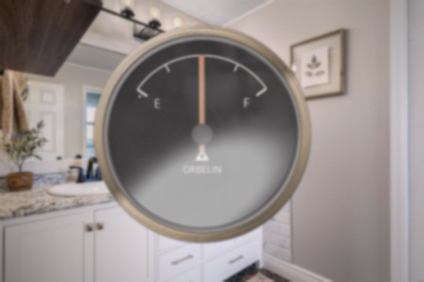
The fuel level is {"value": 0.5}
